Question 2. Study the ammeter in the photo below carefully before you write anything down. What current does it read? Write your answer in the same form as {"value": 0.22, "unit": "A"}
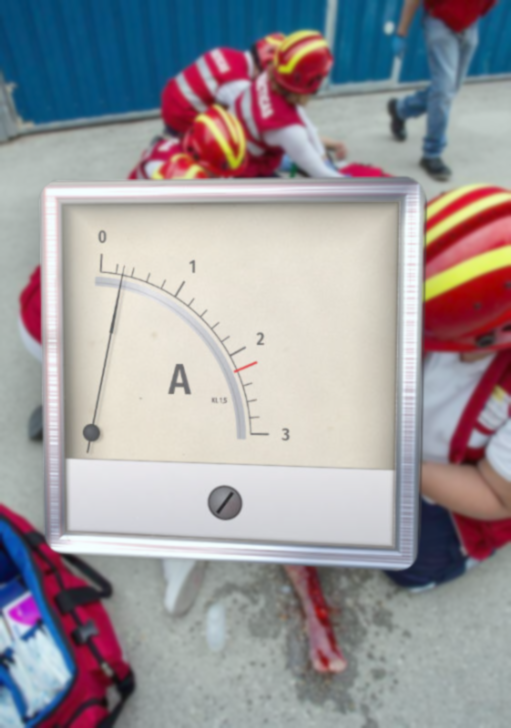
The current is {"value": 0.3, "unit": "A"}
